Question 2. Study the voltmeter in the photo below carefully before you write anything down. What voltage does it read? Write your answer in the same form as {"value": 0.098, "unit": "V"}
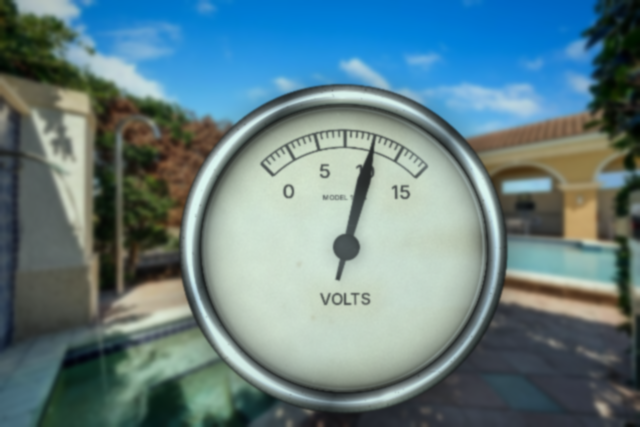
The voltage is {"value": 10, "unit": "V"}
